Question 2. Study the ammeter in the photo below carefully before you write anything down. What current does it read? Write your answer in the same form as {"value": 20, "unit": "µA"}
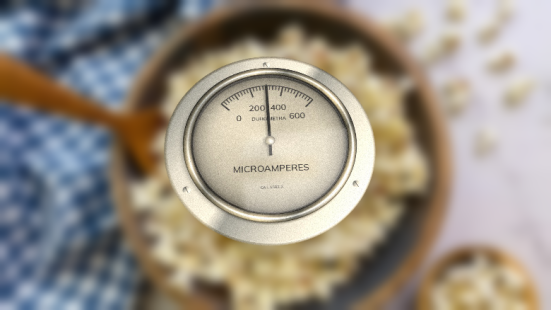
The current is {"value": 300, "unit": "µA"}
